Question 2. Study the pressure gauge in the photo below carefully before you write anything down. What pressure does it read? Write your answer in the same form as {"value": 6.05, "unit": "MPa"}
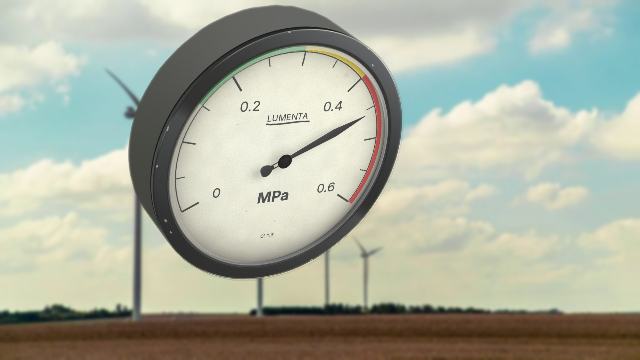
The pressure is {"value": 0.45, "unit": "MPa"}
